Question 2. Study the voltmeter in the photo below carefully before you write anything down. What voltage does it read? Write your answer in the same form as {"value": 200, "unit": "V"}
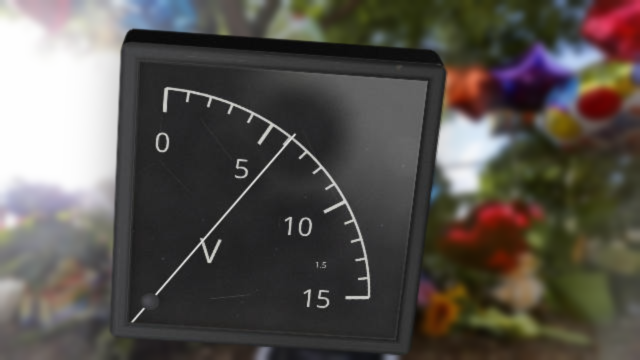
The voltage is {"value": 6, "unit": "V"}
